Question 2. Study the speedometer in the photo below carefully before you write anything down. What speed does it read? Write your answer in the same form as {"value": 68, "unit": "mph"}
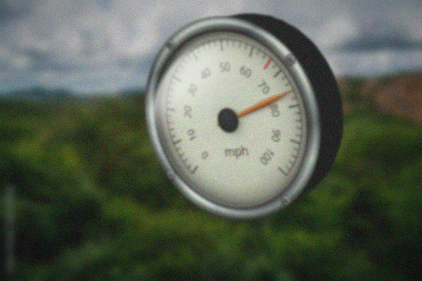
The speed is {"value": 76, "unit": "mph"}
